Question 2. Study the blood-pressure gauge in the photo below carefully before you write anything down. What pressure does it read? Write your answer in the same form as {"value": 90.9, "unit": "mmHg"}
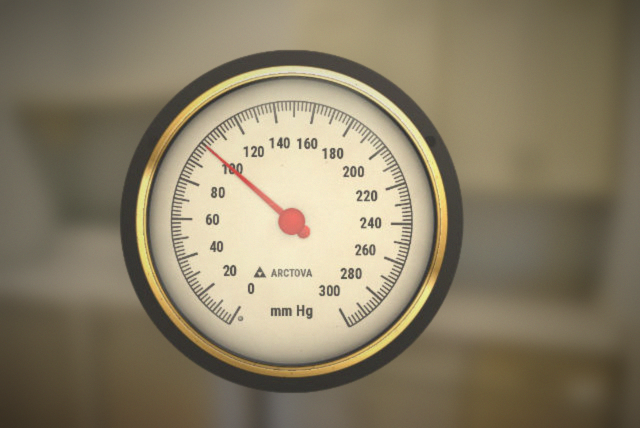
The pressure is {"value": 100, "unit": "mmHg"}
